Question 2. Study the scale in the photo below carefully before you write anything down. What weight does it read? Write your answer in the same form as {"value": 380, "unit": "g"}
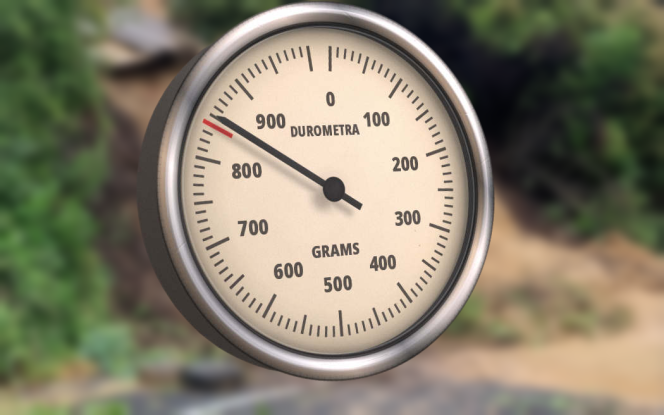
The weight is {"value": 850, "unit": "g"}
